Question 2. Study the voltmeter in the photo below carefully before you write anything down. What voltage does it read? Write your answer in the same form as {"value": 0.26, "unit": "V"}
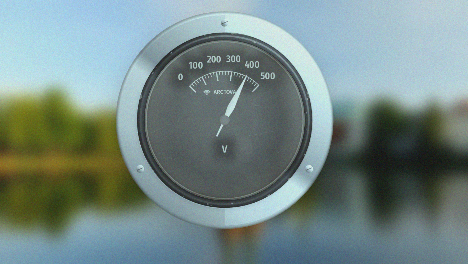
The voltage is {"value": 400, "unit": "V"}
